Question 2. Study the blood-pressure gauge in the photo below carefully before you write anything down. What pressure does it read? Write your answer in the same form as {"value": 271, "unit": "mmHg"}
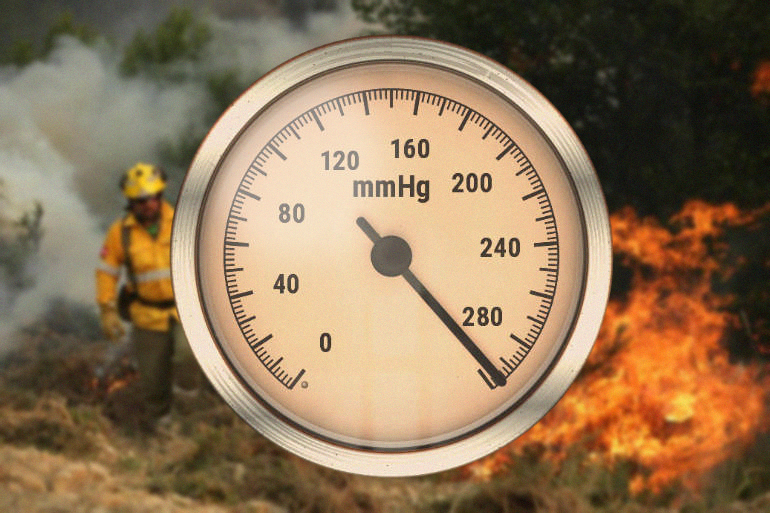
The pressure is {"value": 296, "unit": "mmHg"}
